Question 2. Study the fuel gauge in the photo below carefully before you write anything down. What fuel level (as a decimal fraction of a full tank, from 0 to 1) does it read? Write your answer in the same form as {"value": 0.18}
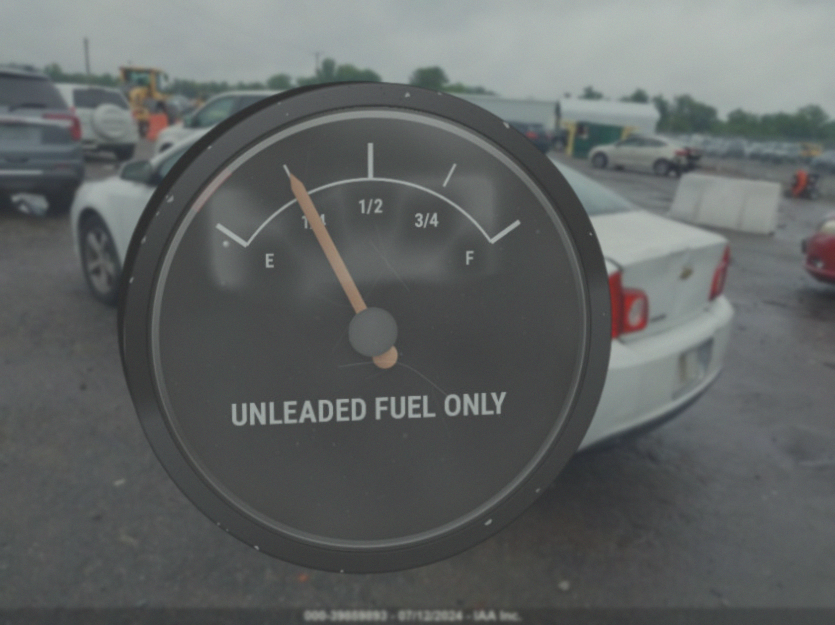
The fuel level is {"value": 0.25}
